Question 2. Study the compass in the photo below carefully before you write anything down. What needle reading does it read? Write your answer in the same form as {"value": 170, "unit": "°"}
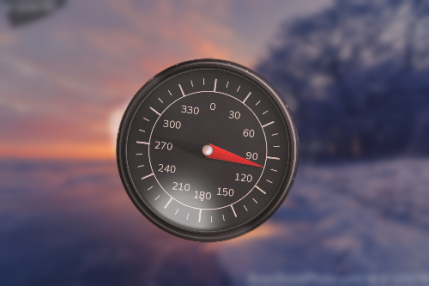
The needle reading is {"value": 100, "unit": "°"}
